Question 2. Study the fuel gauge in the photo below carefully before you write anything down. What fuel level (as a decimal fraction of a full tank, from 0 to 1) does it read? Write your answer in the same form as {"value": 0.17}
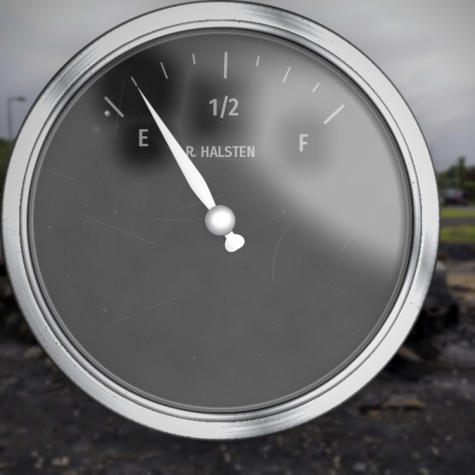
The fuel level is {"value": 0.125}
